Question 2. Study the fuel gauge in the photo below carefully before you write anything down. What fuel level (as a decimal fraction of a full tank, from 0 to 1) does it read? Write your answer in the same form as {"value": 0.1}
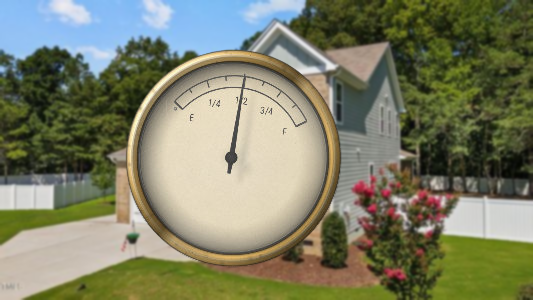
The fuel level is {"value": 0.5}
